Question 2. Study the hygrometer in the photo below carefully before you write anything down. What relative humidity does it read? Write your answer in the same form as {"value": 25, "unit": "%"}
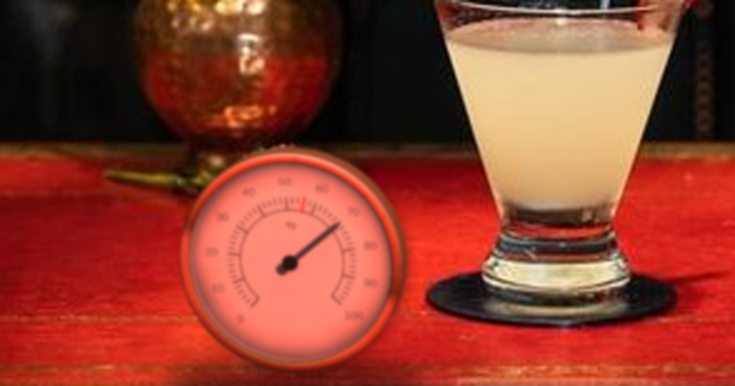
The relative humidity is {"value": 70, "unit": "%"}
